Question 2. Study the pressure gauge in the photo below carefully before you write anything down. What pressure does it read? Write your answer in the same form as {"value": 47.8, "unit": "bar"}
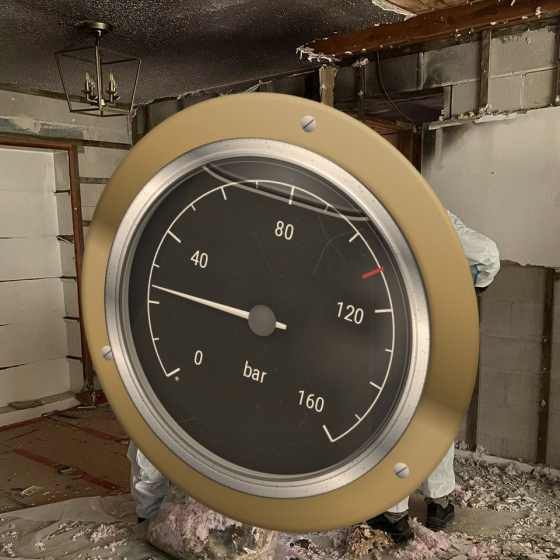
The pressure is {"value": 25, "unit": "bar"}
